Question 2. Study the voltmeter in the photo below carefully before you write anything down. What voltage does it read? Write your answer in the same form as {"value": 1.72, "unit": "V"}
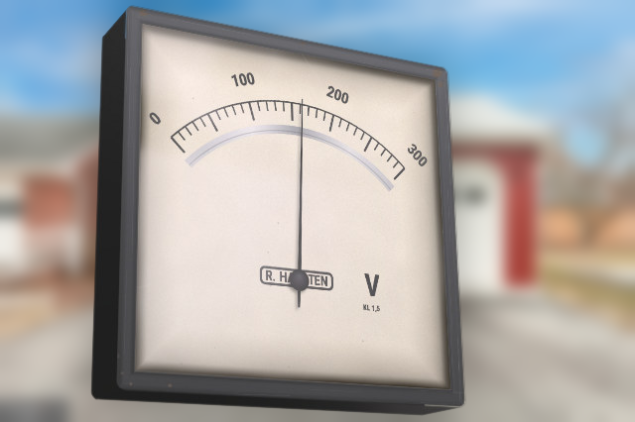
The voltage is {"value": 160, "unit": "V"}
